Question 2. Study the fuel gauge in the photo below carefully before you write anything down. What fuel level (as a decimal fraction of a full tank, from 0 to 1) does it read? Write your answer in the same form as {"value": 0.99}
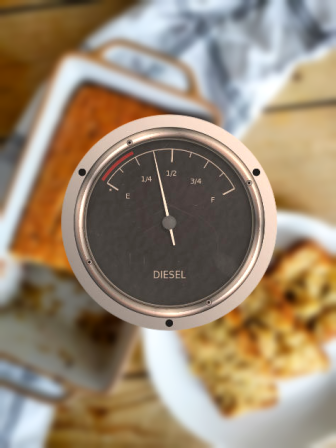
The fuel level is {"value": 0.375}
